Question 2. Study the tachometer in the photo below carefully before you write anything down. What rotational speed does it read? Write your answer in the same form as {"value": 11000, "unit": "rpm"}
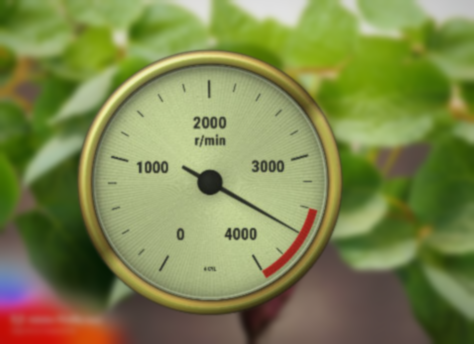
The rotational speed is {"value": 3600, "unit": "rpm"}
